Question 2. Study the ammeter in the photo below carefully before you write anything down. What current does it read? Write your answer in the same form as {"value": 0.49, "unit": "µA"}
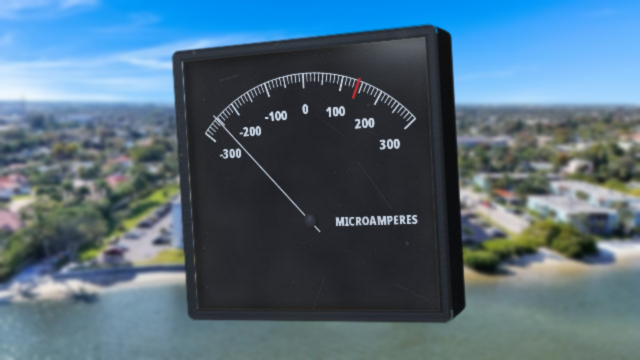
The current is {"value": -250, "unit": "µA"}
